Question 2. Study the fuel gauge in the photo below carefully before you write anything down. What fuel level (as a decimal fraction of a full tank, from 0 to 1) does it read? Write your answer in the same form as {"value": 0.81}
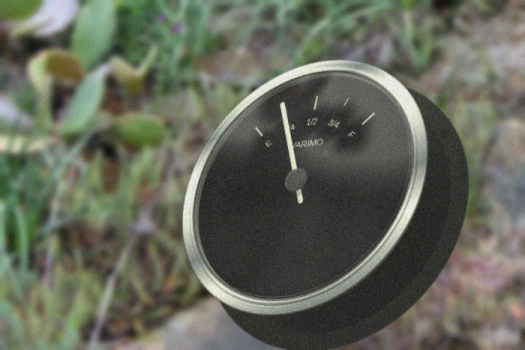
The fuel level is {"value": 0.25}
